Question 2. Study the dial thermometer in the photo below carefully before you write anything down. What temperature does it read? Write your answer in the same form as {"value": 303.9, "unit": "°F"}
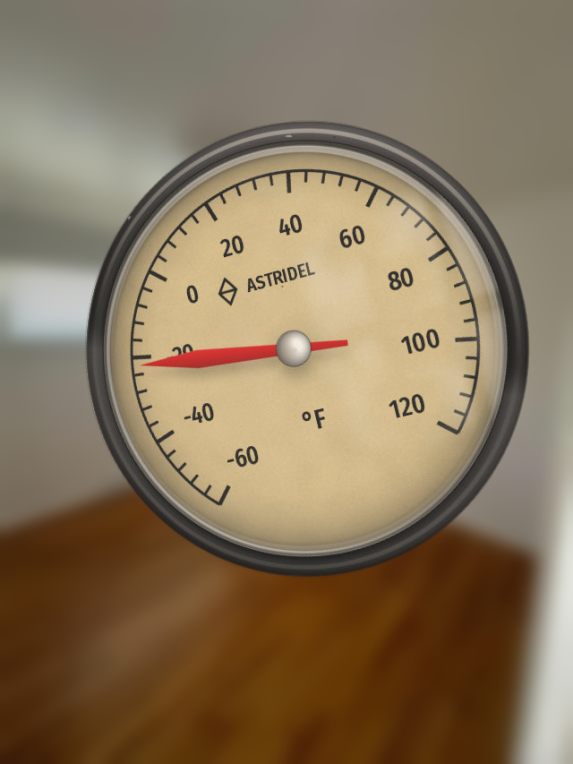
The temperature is {"value": -22, "unit": "°F"}
